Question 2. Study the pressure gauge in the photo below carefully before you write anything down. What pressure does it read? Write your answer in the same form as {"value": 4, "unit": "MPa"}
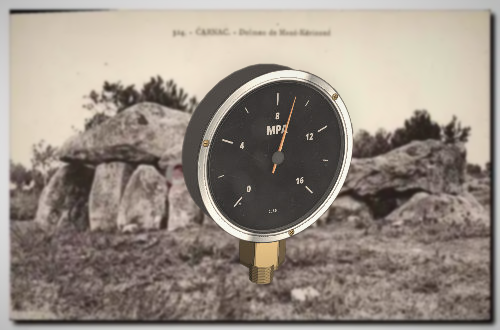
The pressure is {"value": 9, "unit": "MPa"}
